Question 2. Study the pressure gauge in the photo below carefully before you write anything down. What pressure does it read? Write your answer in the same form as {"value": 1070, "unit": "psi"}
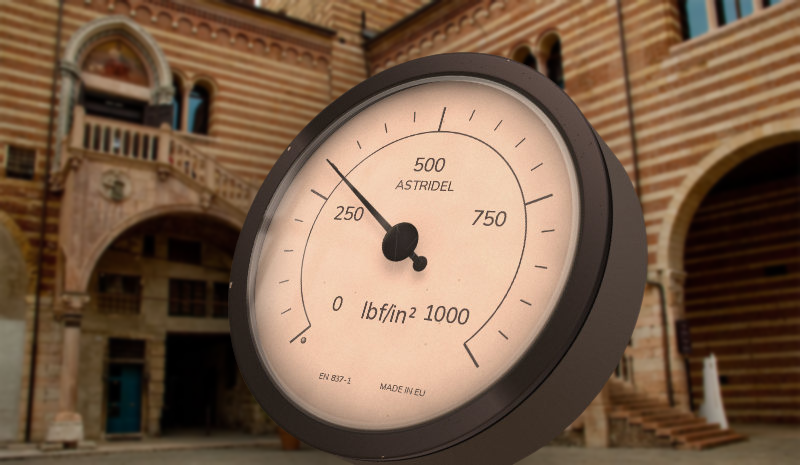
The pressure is {"value": 300, "unit": "psi"}
